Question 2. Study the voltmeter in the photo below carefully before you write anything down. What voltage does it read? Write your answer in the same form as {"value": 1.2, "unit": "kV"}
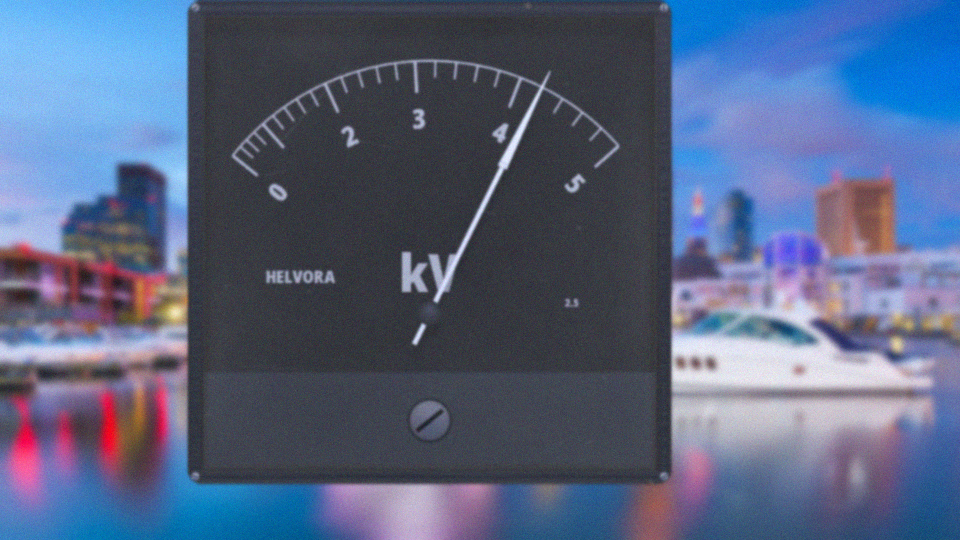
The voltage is {"value": 4.2, "unit": "kV"}
